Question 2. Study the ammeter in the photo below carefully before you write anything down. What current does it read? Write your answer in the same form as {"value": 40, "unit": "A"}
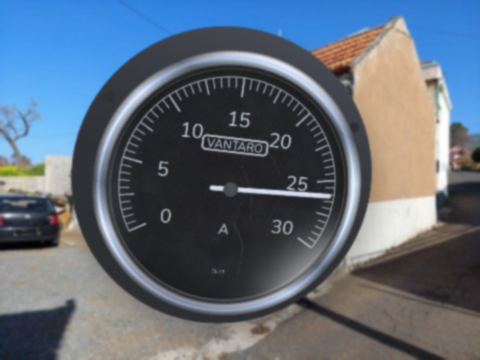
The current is {"value": 26, "unit": "A"}
